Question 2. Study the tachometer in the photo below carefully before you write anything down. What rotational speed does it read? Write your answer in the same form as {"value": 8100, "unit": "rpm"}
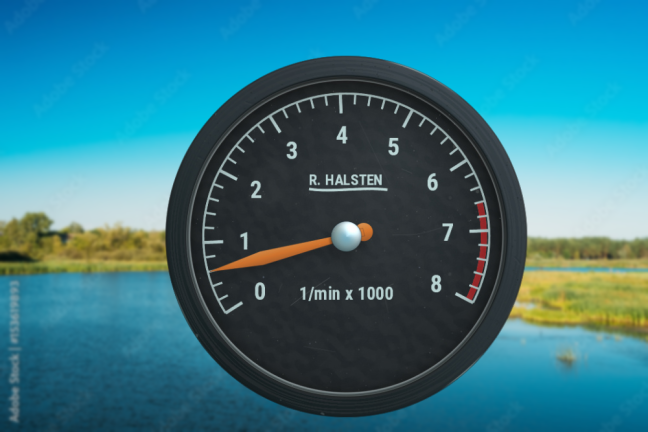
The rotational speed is {"value": 600, "unit": "rpm"}
